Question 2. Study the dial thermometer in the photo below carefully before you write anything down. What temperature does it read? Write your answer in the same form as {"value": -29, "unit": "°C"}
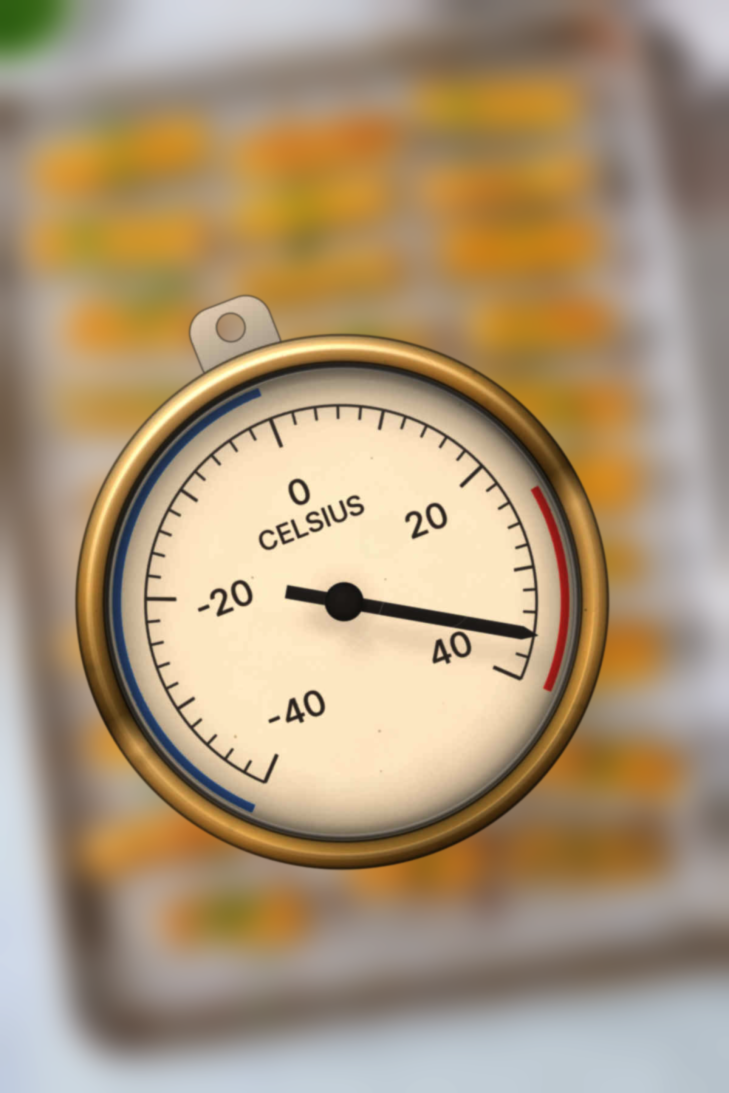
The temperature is {"value": 36, "unit": "°C"}
